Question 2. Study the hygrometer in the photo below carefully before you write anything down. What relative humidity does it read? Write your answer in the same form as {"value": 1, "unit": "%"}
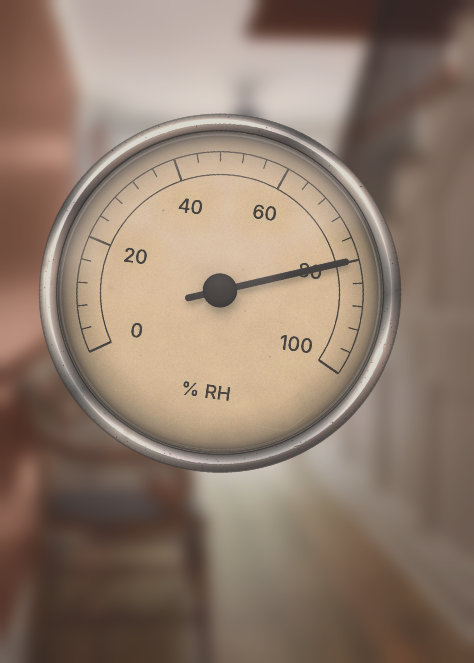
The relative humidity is {"value": 80, "unit": "%"}
